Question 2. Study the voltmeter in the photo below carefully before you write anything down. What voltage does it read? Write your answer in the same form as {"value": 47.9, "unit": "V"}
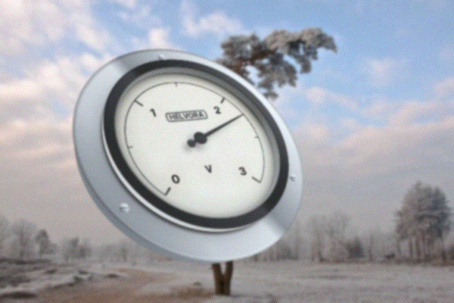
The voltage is {"value": 2.25, "unit": "V"}
